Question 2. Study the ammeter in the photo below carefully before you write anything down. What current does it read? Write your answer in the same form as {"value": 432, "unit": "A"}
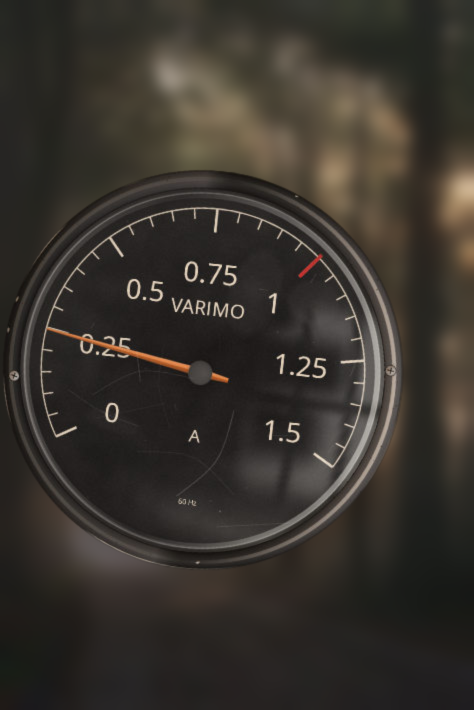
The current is {"value": 0.25, "unit": "A"}
